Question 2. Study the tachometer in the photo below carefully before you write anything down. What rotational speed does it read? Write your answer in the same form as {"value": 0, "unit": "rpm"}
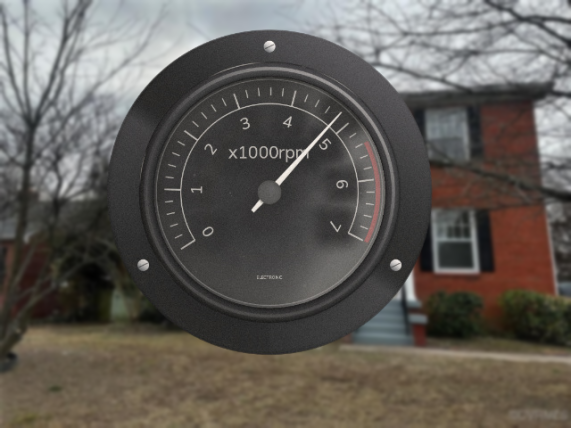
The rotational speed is {"value": 4800, "unit": "rpm"}
